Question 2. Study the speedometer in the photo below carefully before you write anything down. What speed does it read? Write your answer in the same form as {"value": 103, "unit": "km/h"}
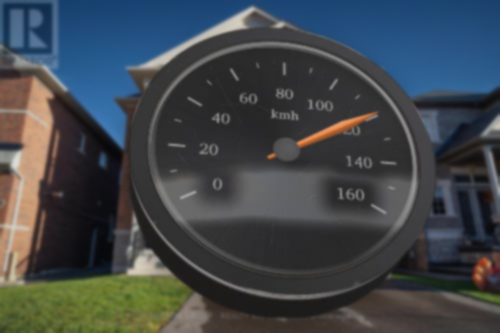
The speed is {"value": 120, "unit": "km/h"}
